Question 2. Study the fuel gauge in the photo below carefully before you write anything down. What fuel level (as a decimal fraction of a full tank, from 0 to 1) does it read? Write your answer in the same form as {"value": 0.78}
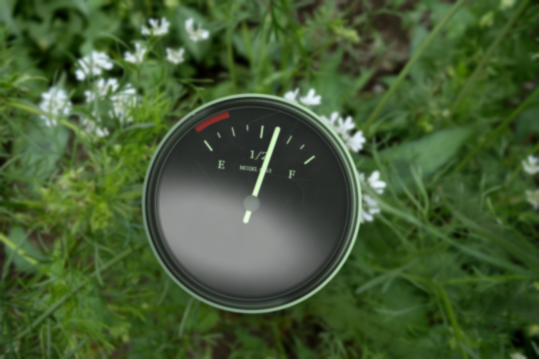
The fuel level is {"value": 0.625}
